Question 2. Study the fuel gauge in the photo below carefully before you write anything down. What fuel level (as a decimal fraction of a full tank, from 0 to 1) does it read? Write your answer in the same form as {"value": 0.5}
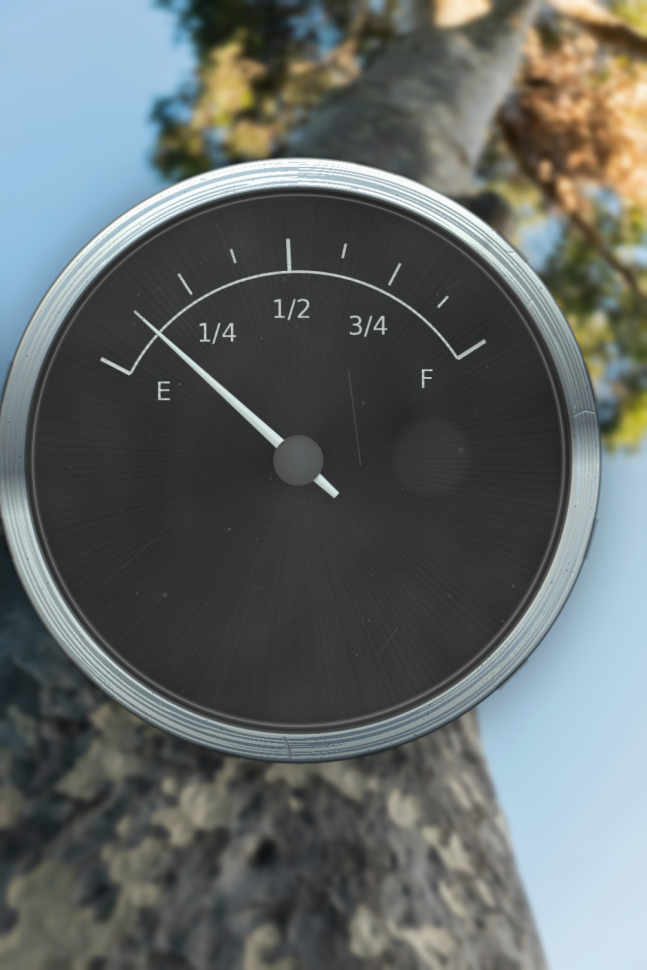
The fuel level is {"value": 0.125}
